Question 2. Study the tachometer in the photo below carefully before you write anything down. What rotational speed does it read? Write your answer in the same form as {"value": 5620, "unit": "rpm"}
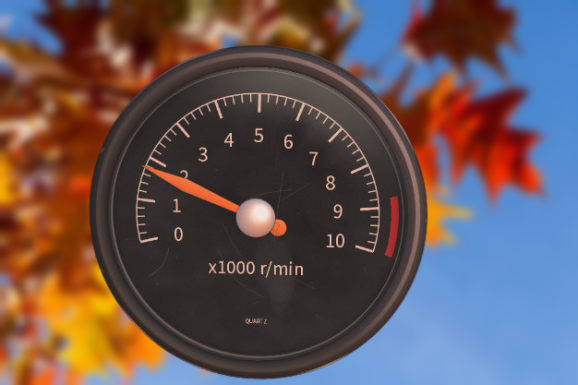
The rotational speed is {"value": 1800, "unit": "rpm"}
